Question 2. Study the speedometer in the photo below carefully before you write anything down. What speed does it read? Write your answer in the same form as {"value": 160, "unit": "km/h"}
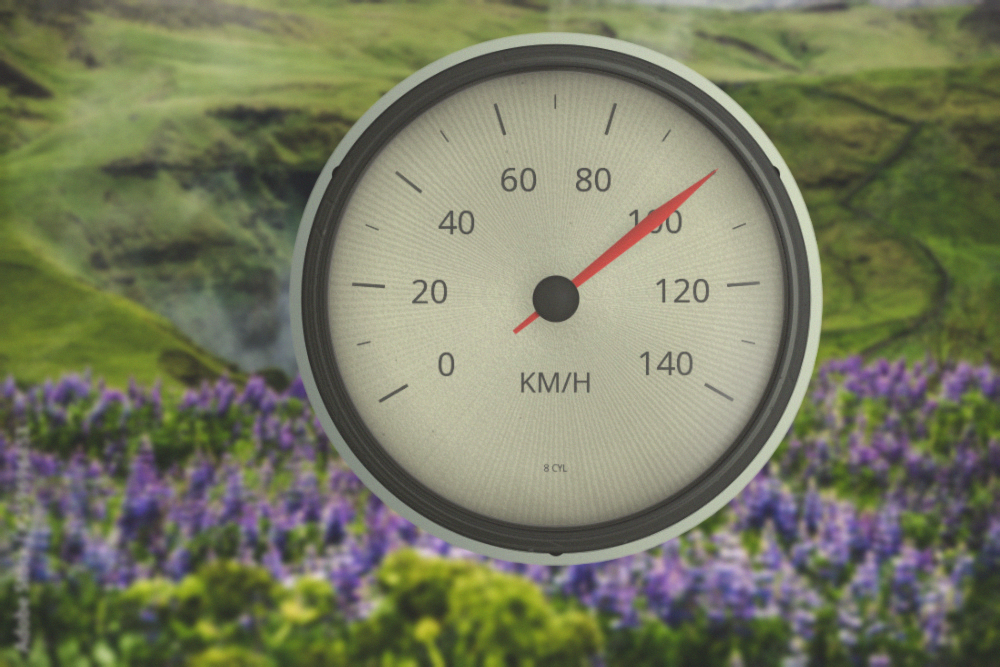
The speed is {"value": 100, "unit": "km/h"}
